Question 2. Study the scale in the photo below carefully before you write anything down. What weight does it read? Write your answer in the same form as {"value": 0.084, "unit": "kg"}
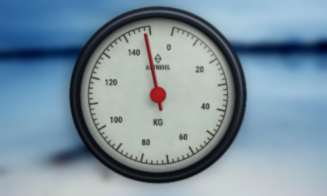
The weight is {"value": 148, "unit": "kg"}
